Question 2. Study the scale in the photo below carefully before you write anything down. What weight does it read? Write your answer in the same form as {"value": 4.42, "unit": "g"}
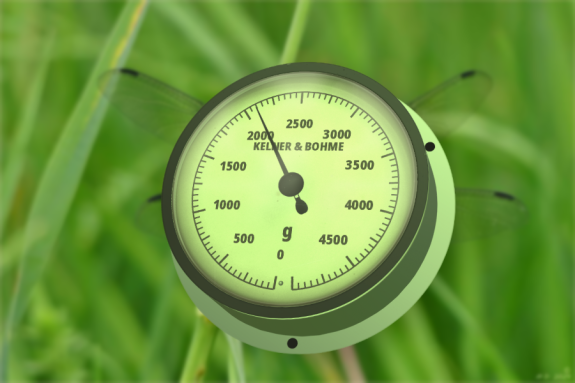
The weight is {"value": 2100, "unit": "g"}
